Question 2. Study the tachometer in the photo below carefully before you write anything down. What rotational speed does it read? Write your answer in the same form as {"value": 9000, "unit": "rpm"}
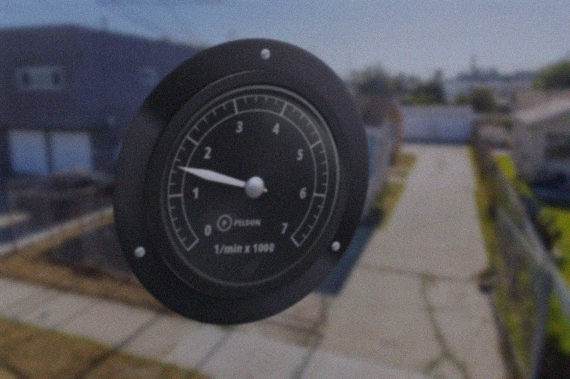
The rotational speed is {"value": 1500, "unit": "rpm"}
